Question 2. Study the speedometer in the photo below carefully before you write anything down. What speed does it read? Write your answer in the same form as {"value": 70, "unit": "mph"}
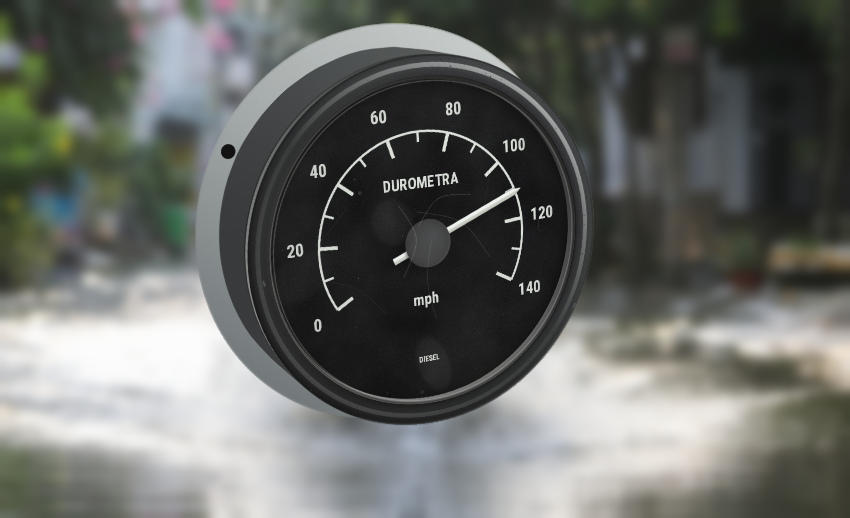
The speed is {"value": 110, "unit": "mph"}
